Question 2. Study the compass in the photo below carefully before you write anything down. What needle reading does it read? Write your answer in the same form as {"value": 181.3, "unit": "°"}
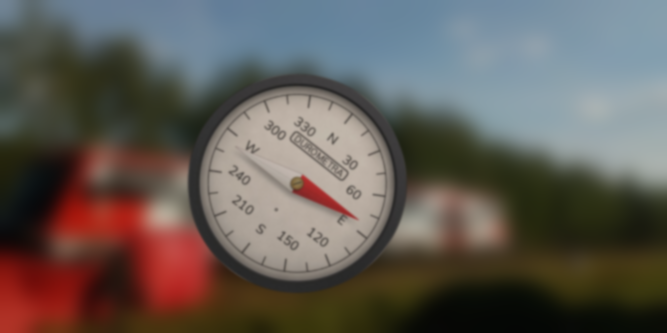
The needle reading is {"value": 82.5, "unit": "°"}
